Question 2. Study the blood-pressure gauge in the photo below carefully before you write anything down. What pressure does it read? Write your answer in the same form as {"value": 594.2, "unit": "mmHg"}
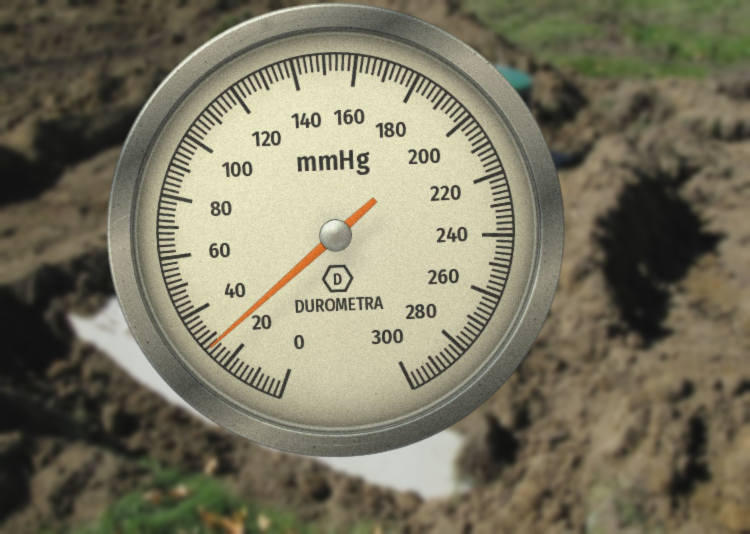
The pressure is {"value": 28, "unit": "mmHg"}
